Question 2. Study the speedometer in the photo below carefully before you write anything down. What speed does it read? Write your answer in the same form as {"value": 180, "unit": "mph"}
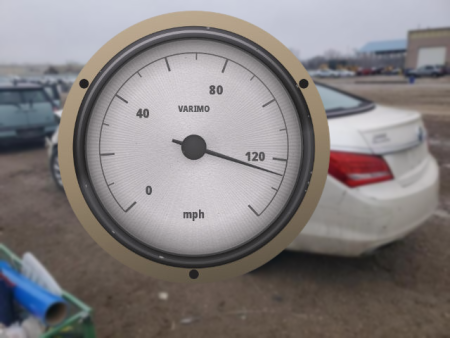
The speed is {"value": 125, "unit": "mph"}
